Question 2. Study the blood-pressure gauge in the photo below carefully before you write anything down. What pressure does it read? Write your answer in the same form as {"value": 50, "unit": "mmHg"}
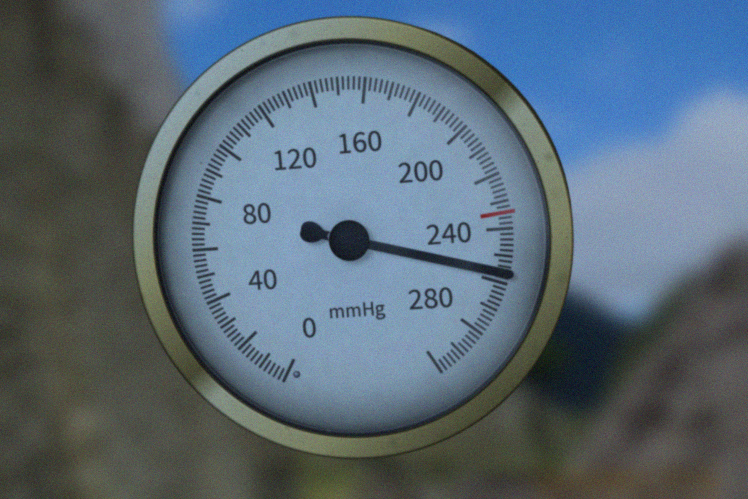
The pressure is {"value": 256, "unit": "mmHg"}
